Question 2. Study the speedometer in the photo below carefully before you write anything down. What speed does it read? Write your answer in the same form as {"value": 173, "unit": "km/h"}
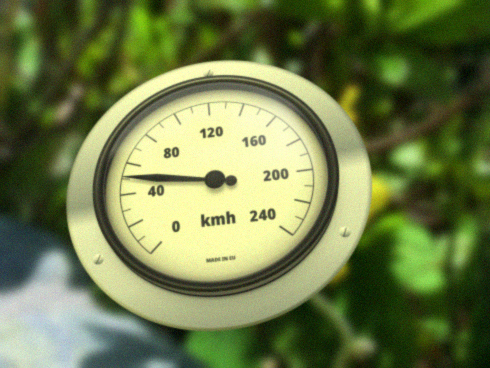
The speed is {"value": 50, "unit": "km/h"}
